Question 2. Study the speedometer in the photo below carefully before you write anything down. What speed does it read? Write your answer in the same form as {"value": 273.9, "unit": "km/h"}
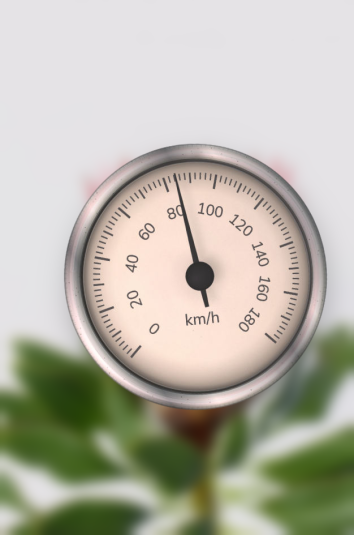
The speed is {"value": 84, "unit": "km/h"}
